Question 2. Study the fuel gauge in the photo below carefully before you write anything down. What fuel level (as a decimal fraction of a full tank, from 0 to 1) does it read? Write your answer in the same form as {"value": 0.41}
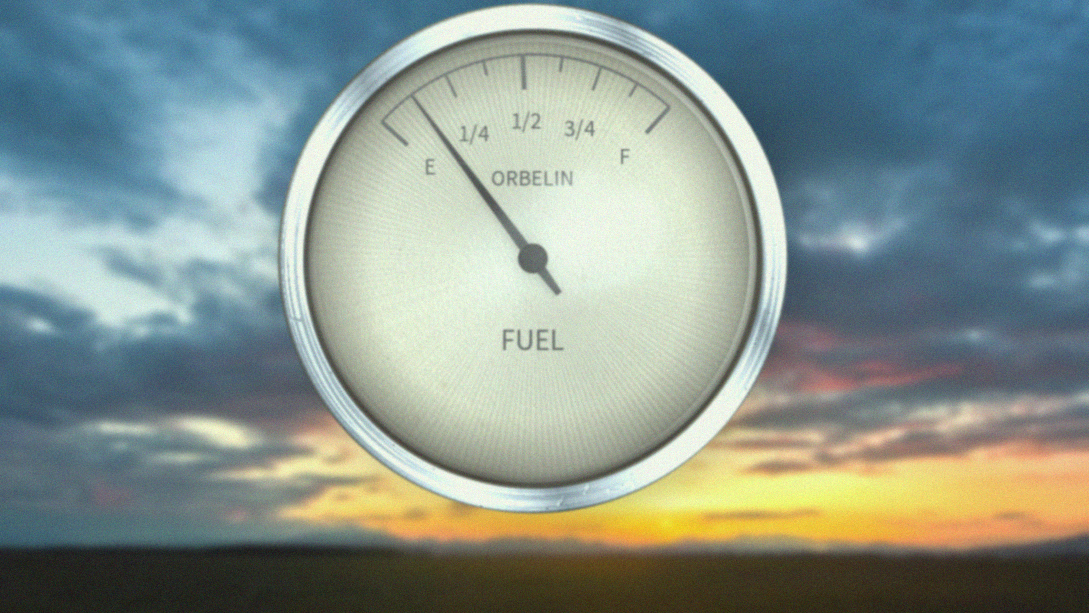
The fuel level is {"value": 0.125}
